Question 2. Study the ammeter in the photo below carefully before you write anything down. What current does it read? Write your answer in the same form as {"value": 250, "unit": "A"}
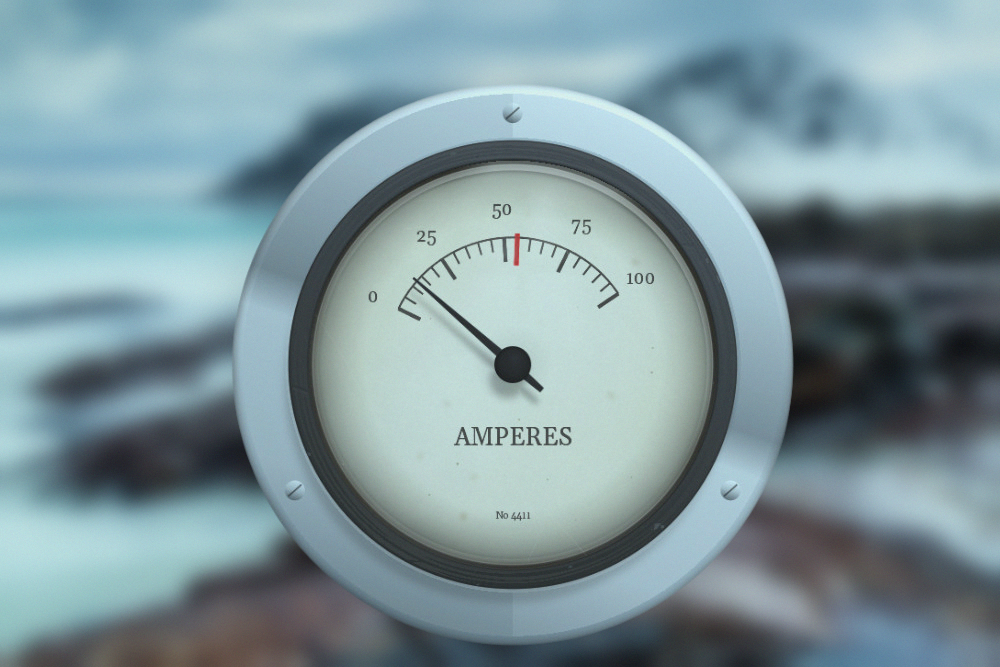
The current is {"value": 12.5, "unit": "A"}
